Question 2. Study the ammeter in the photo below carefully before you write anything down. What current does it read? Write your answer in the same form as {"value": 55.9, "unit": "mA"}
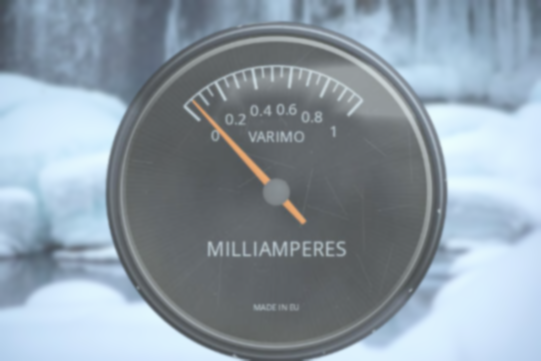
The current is {"value": 0.05, "unit": "mA"}
